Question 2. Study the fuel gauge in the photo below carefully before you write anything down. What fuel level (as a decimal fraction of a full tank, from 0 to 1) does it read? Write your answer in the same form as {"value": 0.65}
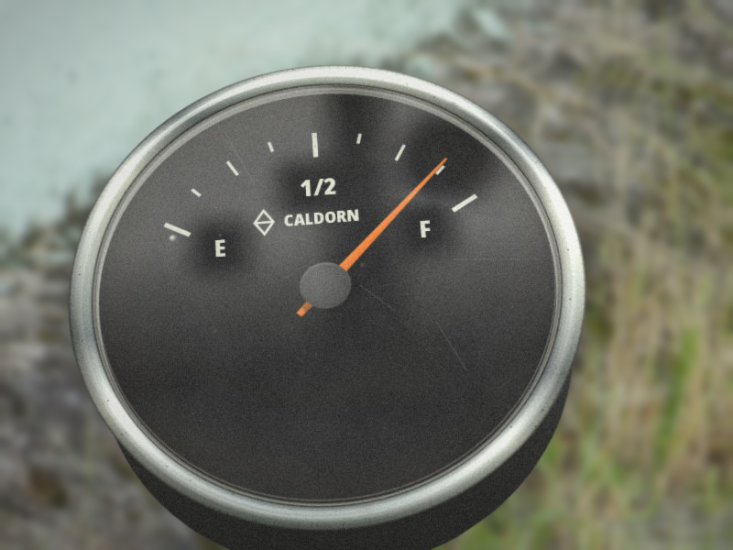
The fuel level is {"value": 0.875}
